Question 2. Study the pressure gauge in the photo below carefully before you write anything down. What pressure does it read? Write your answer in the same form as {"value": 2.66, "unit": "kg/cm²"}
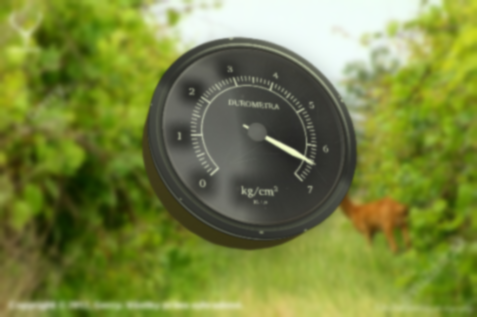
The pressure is {"value": 6.5, "unit": "kg/cm²"}
